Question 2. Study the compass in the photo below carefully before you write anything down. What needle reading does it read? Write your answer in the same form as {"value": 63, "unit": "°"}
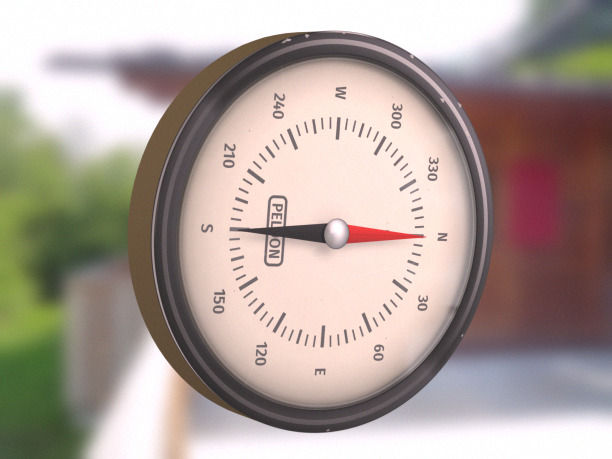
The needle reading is {"value": 0, "unit": "°"}
